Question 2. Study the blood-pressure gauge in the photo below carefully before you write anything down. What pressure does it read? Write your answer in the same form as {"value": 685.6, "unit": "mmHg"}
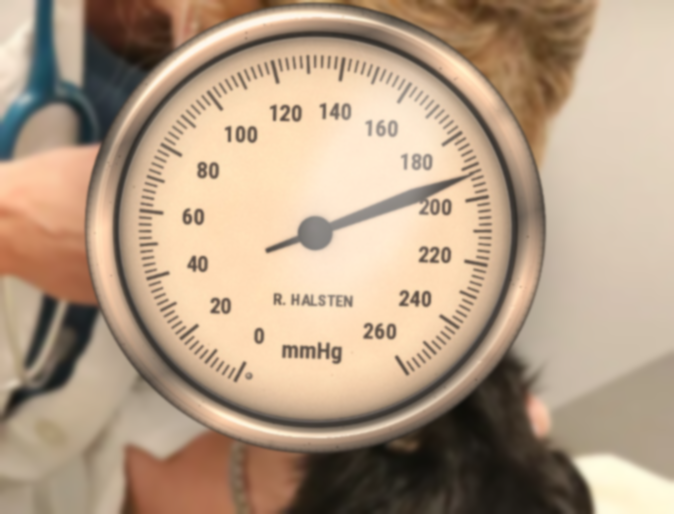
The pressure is {"value": 192, "unit": "mmHg"}
